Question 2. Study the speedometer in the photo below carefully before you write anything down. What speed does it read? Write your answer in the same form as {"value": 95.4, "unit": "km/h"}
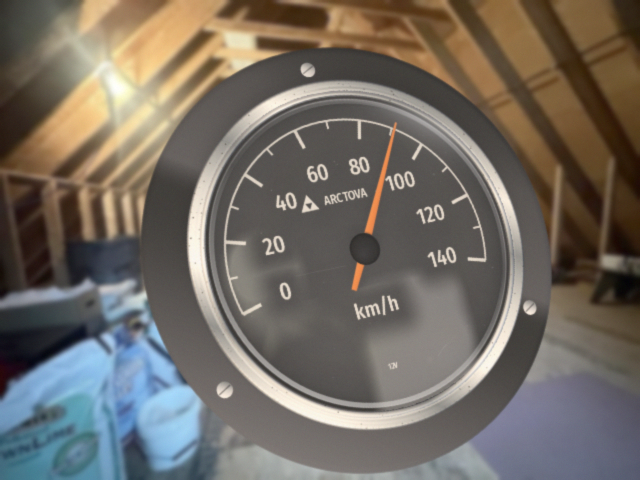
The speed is {"value": 90, "unit": "km/h"}
